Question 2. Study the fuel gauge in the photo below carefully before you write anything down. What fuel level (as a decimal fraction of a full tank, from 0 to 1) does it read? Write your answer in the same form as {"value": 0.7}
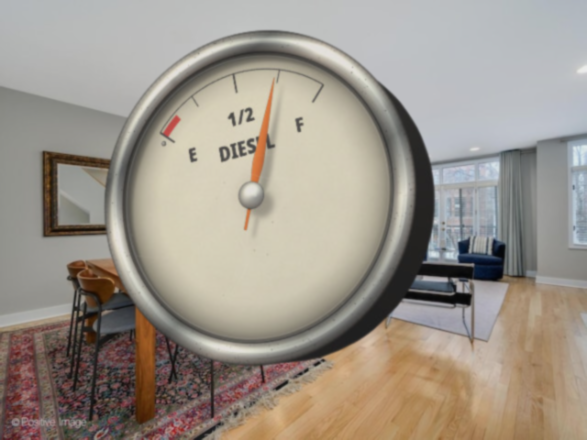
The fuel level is {"value": 0.75}
